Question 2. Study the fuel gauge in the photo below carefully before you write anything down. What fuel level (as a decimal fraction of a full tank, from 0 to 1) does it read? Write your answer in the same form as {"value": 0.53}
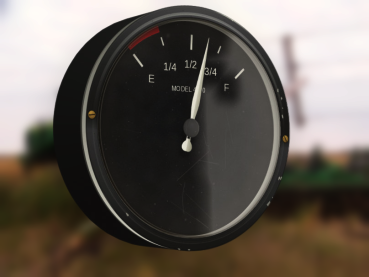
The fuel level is {"value": 0.625}
